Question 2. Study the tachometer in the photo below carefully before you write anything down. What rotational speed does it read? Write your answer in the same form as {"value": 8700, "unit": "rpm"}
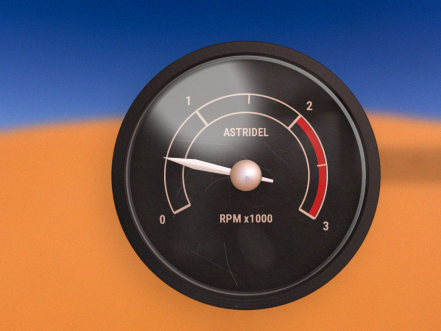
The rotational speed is {"value": 500, "unit": "rpm"}
